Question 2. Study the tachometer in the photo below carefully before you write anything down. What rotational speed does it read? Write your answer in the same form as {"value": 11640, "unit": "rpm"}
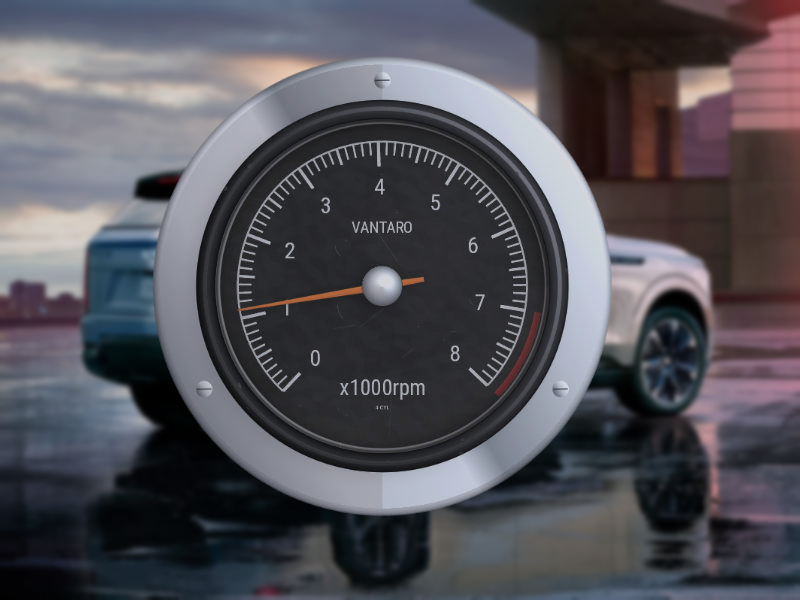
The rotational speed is {"value": 1100, "unit": "rpm"}
